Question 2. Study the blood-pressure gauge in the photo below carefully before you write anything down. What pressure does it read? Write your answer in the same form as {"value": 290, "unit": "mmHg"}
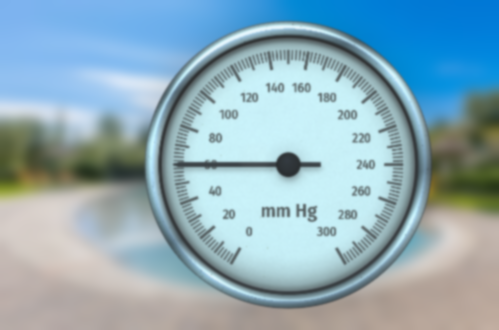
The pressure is {"value": 60, "unit": "mmHg"}
